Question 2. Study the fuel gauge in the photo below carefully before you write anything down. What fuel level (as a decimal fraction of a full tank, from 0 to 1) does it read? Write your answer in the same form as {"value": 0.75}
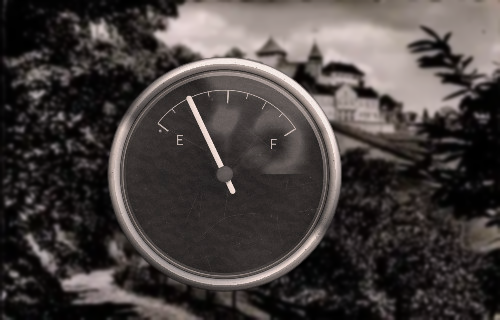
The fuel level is {"value": 0.25}
